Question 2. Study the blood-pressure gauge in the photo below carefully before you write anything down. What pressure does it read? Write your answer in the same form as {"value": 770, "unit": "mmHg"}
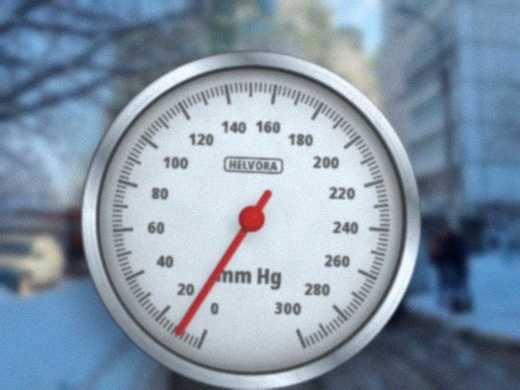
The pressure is {"value": 10, "unit": "mmHg"}
